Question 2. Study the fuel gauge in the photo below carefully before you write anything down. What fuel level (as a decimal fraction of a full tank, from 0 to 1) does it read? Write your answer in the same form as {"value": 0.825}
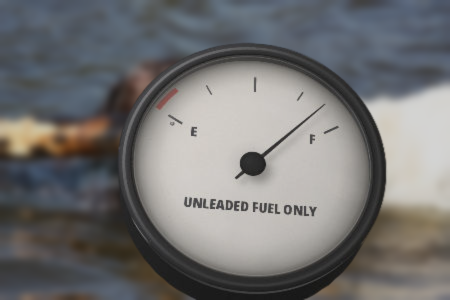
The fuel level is {"value": 0.875}
